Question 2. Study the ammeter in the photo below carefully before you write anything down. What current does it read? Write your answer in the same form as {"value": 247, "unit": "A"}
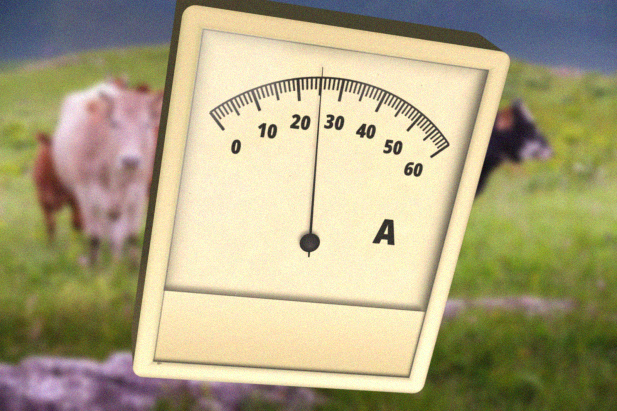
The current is {"value": 25, "unit": "A"}
